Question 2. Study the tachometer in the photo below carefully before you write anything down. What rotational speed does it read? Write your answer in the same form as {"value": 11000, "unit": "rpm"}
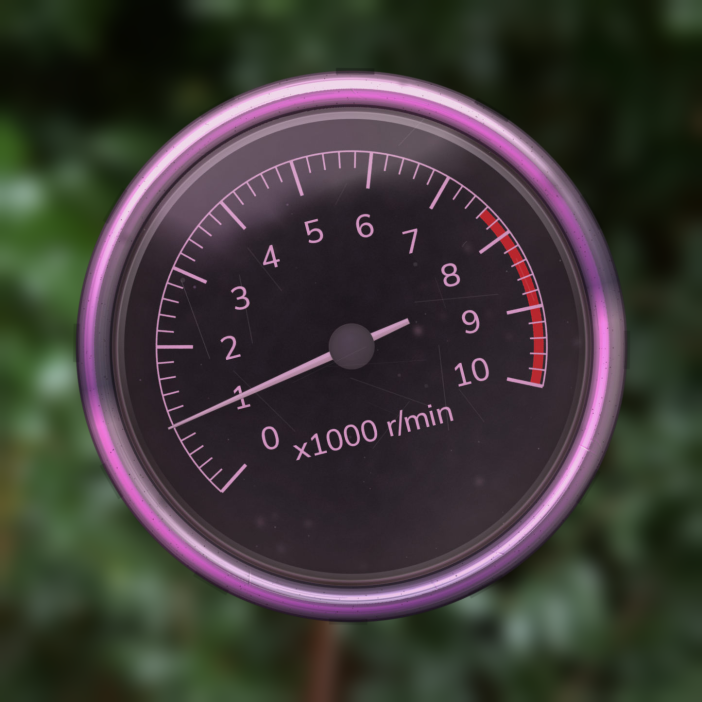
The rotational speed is {"value": 1000, "unit": "rpm"}
